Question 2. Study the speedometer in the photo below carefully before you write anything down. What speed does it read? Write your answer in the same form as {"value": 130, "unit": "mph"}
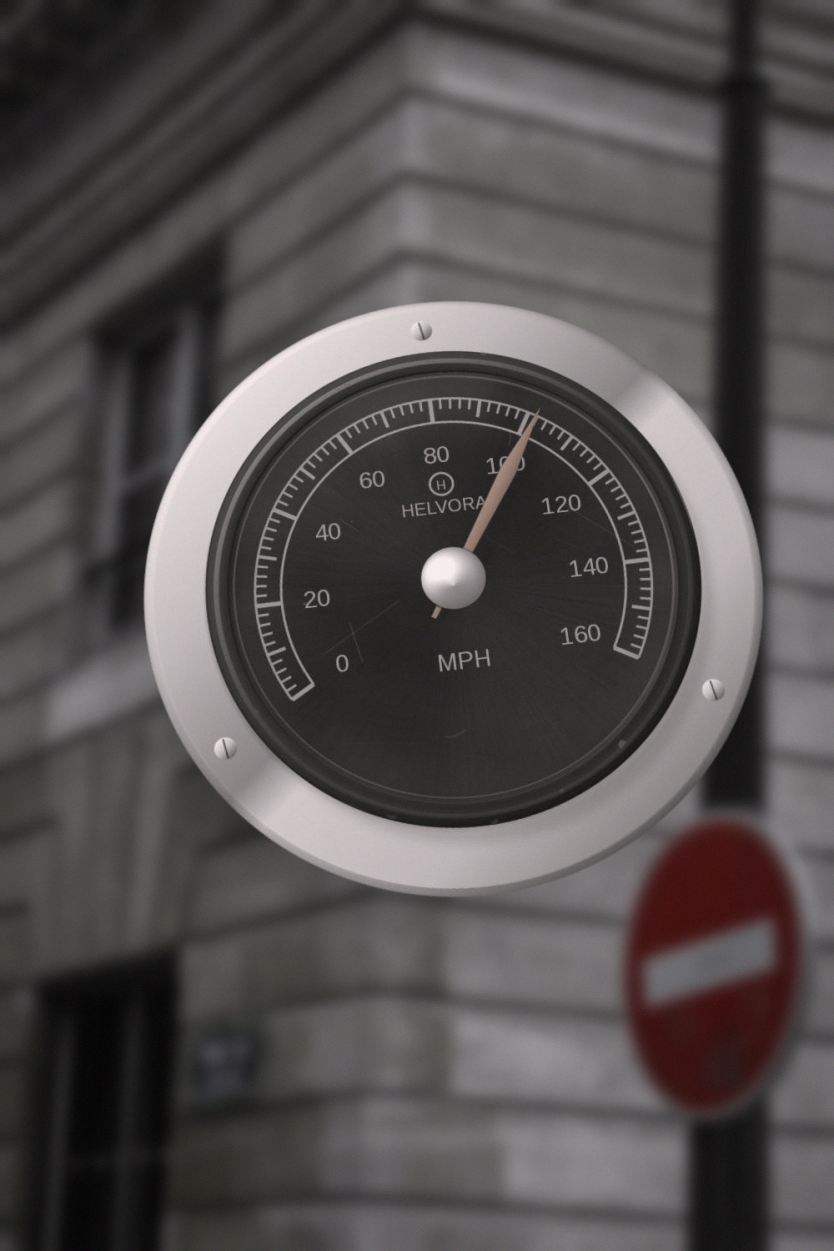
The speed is {"value": 102, "unit": "mph"}
